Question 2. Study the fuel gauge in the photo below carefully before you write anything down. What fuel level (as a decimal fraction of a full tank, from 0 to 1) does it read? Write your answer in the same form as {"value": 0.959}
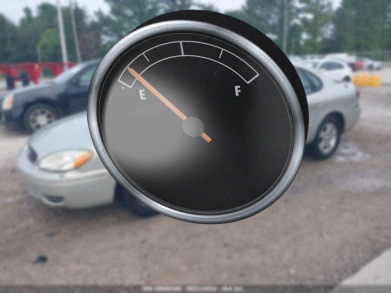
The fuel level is {"value": 0.125}
